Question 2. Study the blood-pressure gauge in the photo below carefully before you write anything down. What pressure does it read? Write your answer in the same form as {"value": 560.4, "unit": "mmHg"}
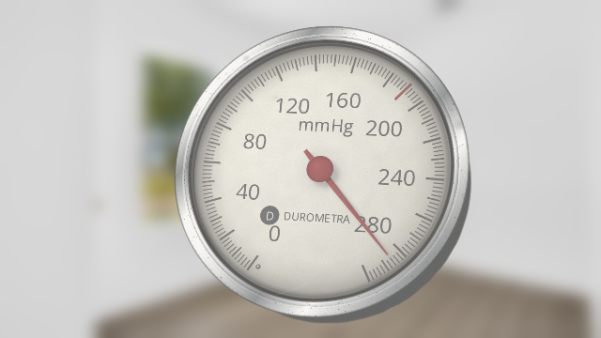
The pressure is {"value": 286, "unit": "mmHg"}
